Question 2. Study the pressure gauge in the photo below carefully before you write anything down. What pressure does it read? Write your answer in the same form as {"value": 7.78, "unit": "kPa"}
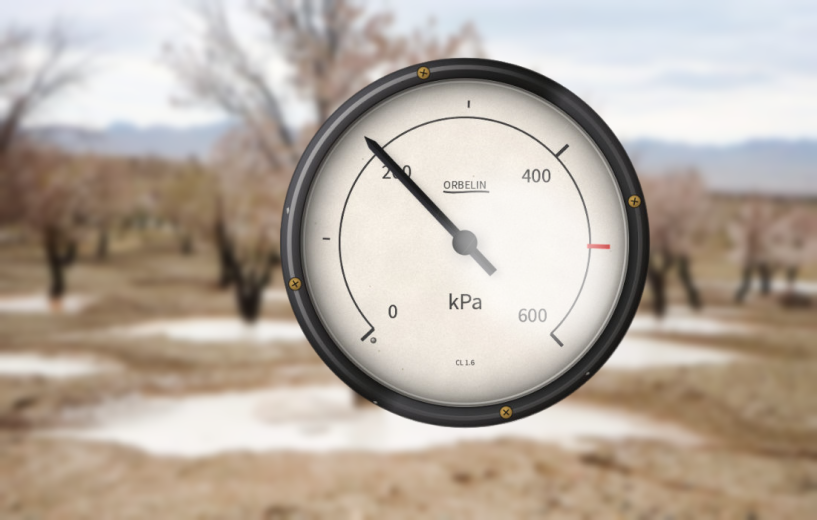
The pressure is {"value": 200, "unit": "kPa"}
